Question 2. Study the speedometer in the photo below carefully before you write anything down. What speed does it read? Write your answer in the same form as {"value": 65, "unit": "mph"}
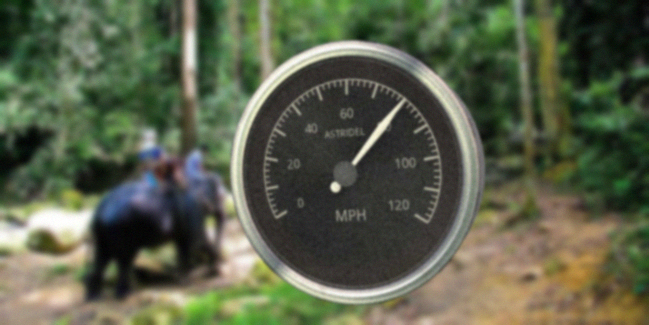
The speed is {"value": 80, "unit": "mph"}
